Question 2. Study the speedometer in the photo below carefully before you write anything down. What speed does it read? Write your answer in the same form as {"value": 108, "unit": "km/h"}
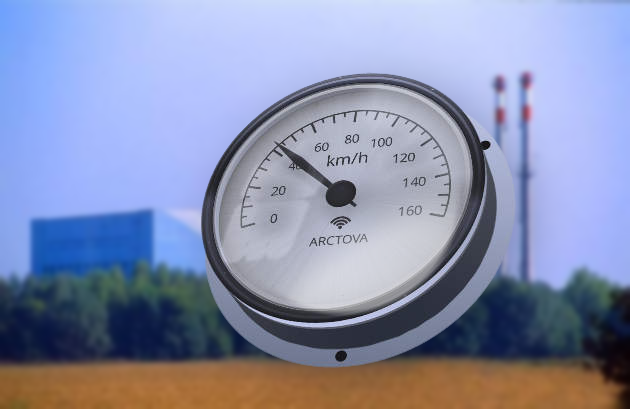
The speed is {"value": 42.5, "unit": "km/h"}
